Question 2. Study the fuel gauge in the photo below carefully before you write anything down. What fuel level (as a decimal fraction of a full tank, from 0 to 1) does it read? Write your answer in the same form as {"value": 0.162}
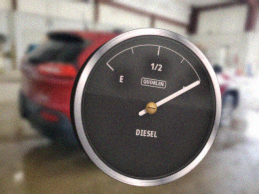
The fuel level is {"value": 1}
